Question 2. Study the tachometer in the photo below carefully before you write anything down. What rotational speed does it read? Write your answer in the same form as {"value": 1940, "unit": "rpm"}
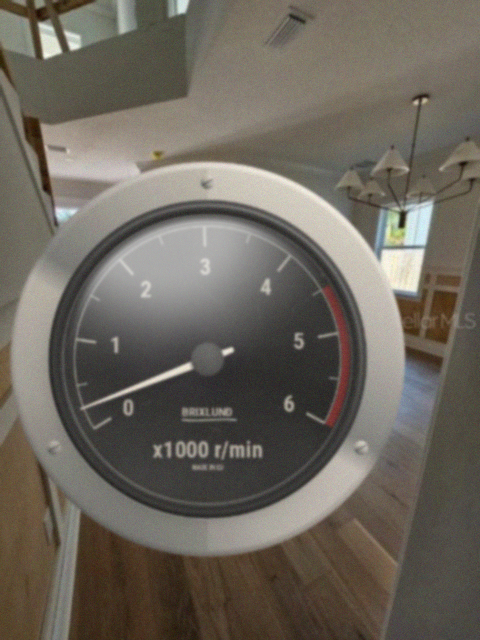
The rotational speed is {"value": 250, "unit": "rpm"}
